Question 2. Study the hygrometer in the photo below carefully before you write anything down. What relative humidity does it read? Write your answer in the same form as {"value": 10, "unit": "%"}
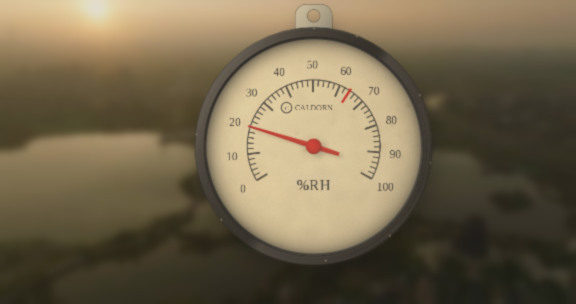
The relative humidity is {"value": 20, "unit": "%"}
